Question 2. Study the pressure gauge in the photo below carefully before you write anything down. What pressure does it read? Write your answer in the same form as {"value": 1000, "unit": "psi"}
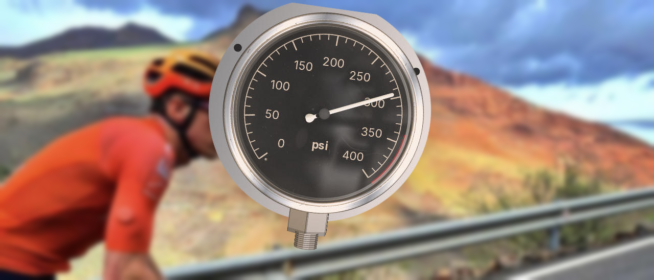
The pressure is {"value": 295, "unit": "psi"}
